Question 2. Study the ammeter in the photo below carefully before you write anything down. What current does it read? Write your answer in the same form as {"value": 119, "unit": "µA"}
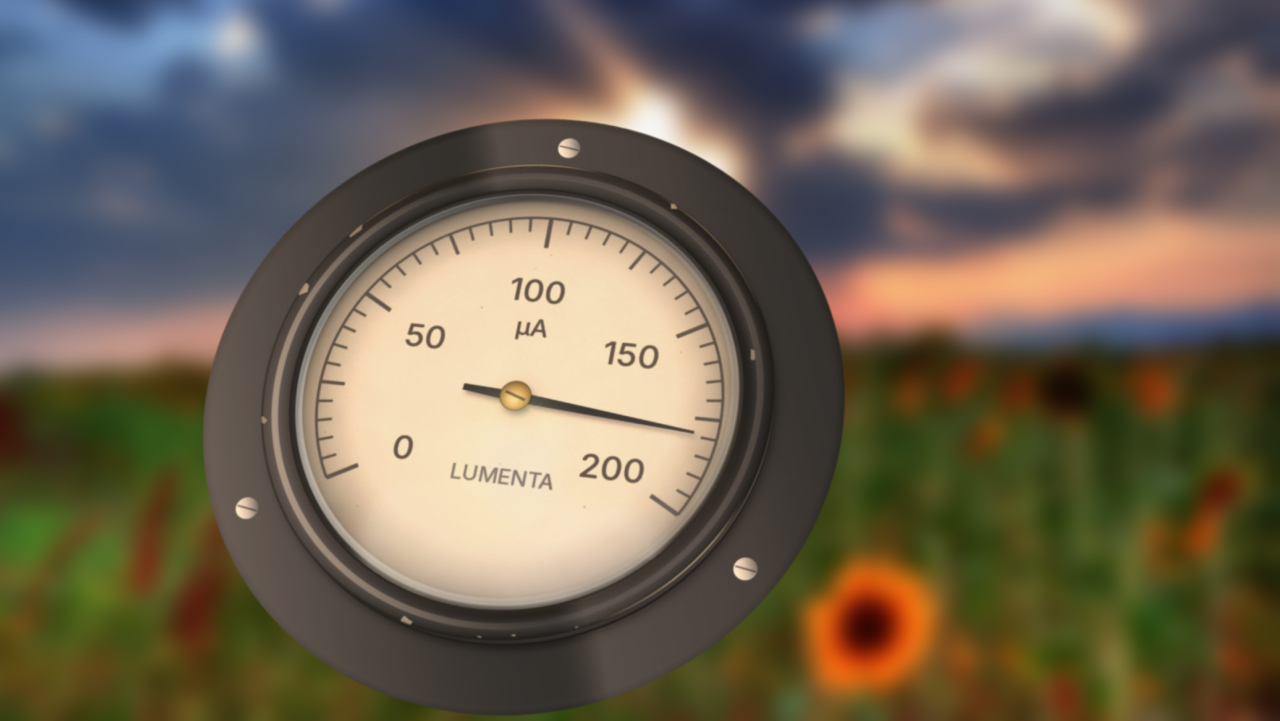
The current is {"value": 180, "unit": "µA"}
